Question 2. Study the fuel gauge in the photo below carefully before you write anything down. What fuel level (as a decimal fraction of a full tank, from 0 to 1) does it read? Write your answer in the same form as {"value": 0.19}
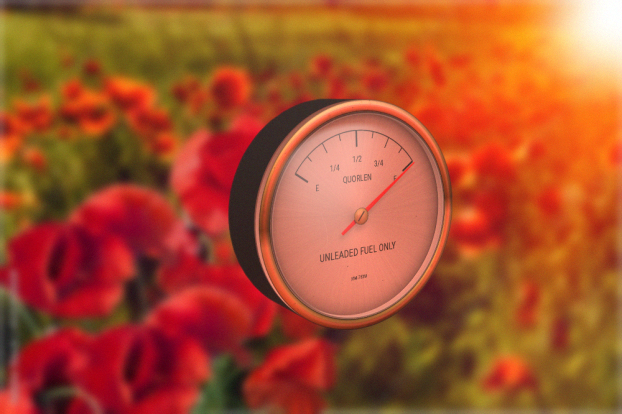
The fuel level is {"value": 1}
